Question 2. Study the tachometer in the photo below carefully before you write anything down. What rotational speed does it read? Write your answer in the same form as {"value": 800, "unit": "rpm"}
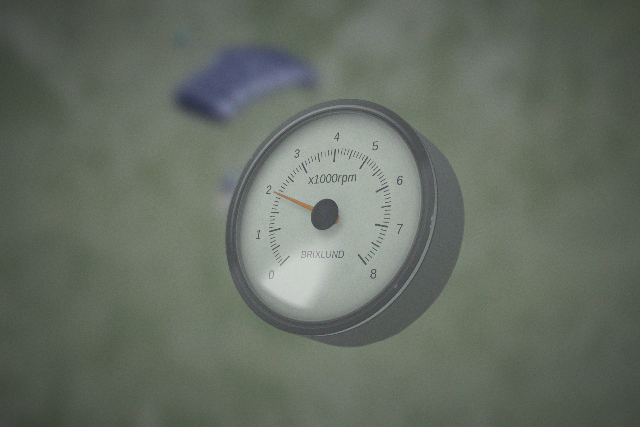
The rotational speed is {"value": 2000, "unit": "rpm"}
